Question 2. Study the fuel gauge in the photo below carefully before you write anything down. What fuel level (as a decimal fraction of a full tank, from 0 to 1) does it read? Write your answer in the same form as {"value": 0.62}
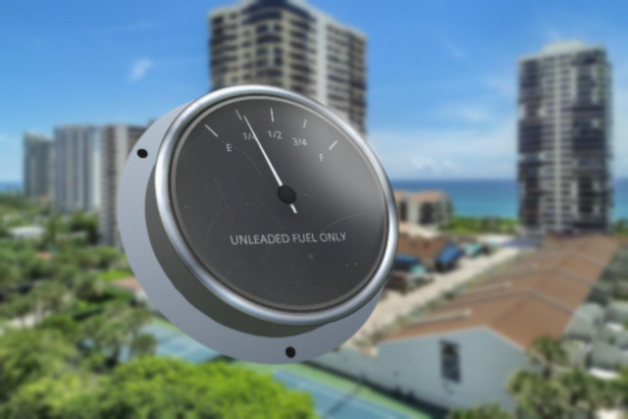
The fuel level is {"value": 0.25}
